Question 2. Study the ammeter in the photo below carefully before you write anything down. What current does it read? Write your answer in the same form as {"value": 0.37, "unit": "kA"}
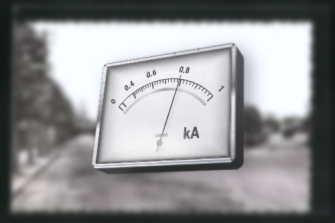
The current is {"value": 0.8, "unit": "kA"}
